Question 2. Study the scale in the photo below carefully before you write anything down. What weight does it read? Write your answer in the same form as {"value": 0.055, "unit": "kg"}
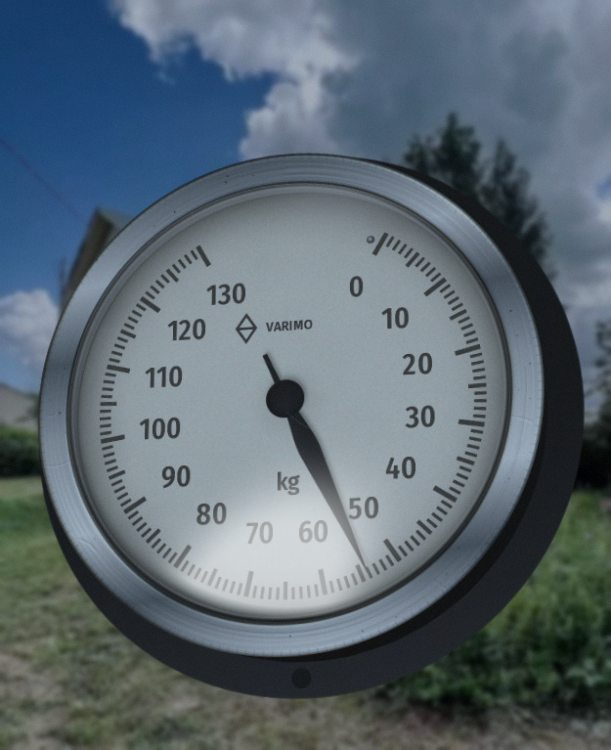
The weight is {"value": 54, "unit": "kg"}
